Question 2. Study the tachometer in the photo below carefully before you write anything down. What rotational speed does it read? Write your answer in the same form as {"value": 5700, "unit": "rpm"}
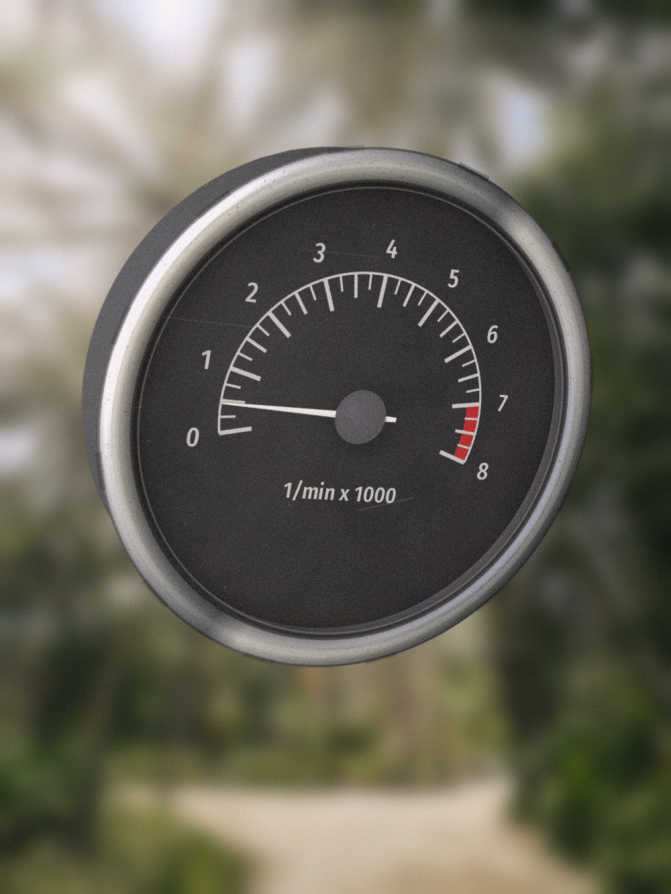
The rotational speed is {"value": 500, "unit": "rpm"}
